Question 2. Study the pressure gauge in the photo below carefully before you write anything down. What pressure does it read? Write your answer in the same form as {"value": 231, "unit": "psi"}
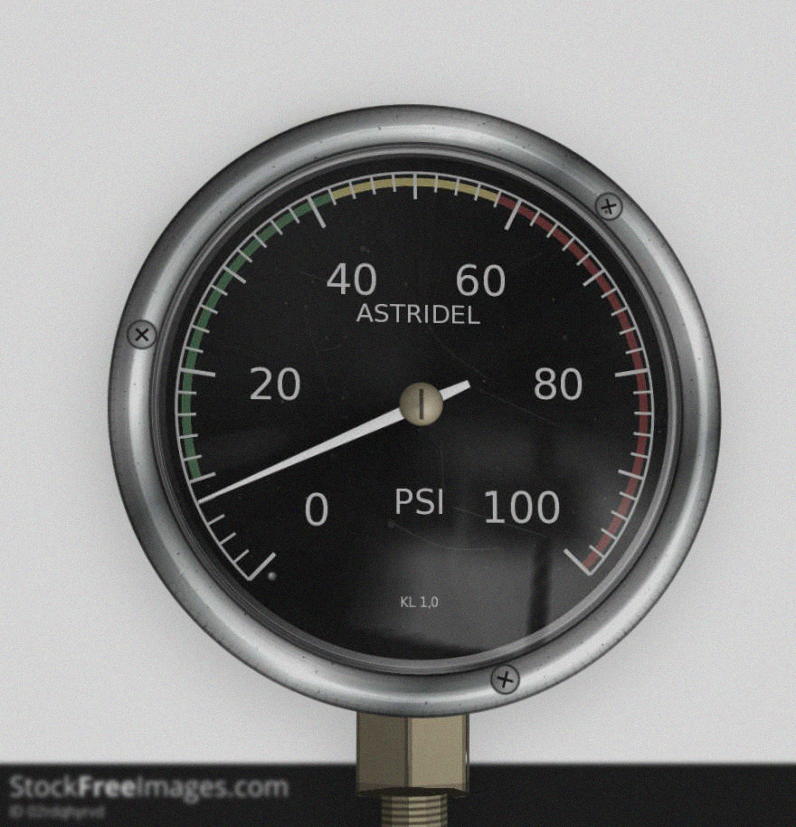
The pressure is {"value": 8, "unit": "psi"}
